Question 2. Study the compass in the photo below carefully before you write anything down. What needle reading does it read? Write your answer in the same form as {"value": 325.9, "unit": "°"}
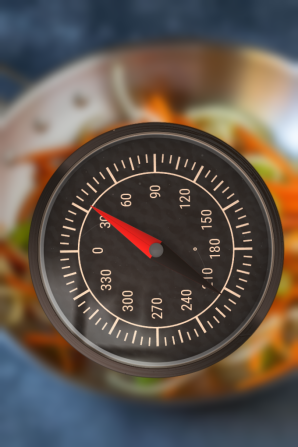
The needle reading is {"value": 35, "unit": "°"}
